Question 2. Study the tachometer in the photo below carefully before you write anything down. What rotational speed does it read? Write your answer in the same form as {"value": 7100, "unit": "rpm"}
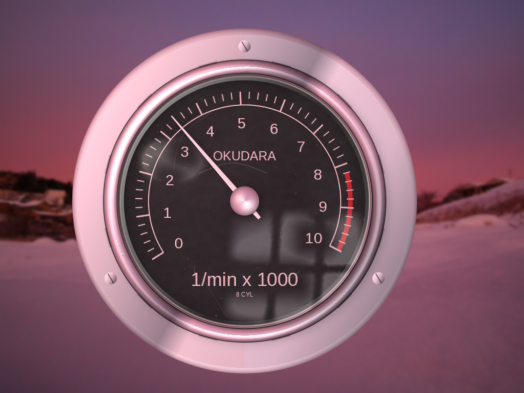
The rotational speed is {"value": 3400, "unit": "rpm"}
